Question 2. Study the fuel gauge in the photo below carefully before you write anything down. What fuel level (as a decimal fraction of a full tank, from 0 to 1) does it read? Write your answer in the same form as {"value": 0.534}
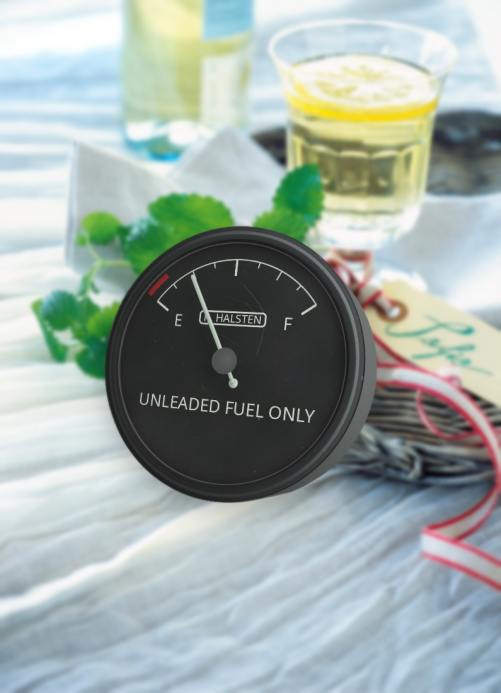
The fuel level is {"value": 0.25}
